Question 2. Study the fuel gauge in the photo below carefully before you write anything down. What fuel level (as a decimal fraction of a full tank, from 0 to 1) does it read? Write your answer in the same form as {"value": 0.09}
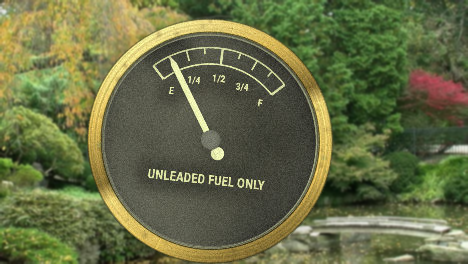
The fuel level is {"value": 0.125}
